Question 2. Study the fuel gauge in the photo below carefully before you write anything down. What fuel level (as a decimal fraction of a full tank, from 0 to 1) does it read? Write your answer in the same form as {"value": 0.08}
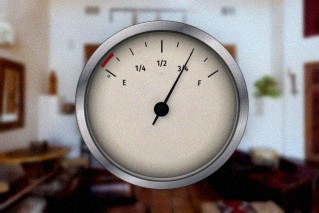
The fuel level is {"value": 0.75}
